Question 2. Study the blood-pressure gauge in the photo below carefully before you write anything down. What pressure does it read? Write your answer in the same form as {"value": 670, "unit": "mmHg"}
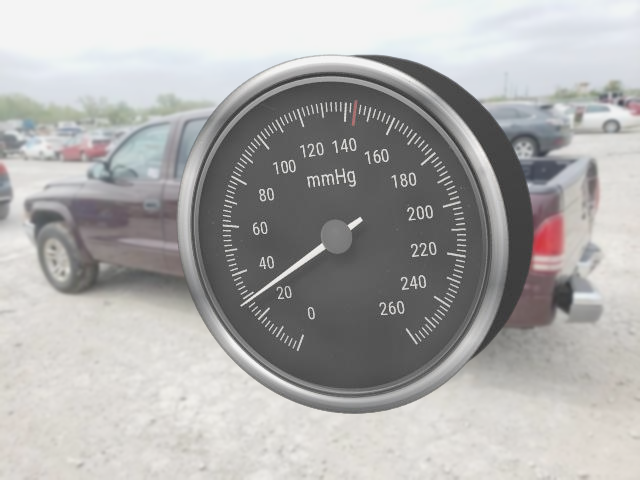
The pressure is {"value": 28, "unit": "mmHg"}
